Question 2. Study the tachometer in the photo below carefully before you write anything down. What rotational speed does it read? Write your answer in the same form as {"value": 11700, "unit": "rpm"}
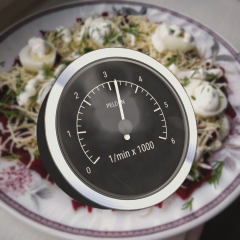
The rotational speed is {"value": 3200, "unit": "rpm"}
